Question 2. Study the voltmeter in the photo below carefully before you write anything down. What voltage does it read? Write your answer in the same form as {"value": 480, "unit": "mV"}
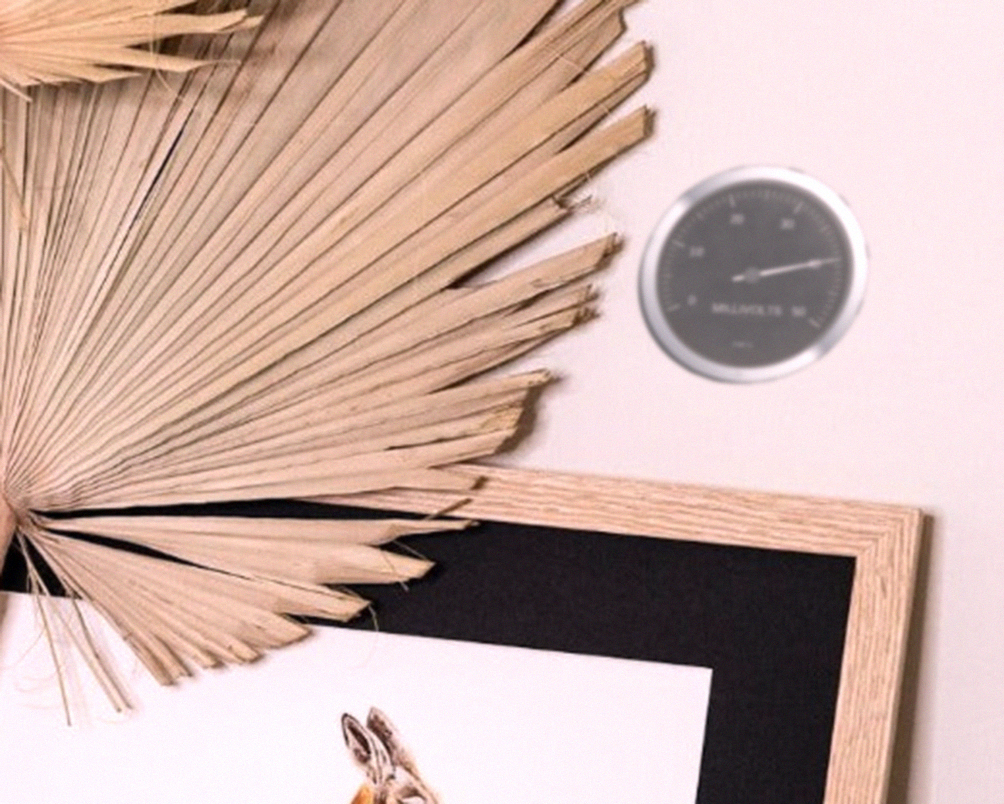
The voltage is {"value": 40, "unit": "mV"}
